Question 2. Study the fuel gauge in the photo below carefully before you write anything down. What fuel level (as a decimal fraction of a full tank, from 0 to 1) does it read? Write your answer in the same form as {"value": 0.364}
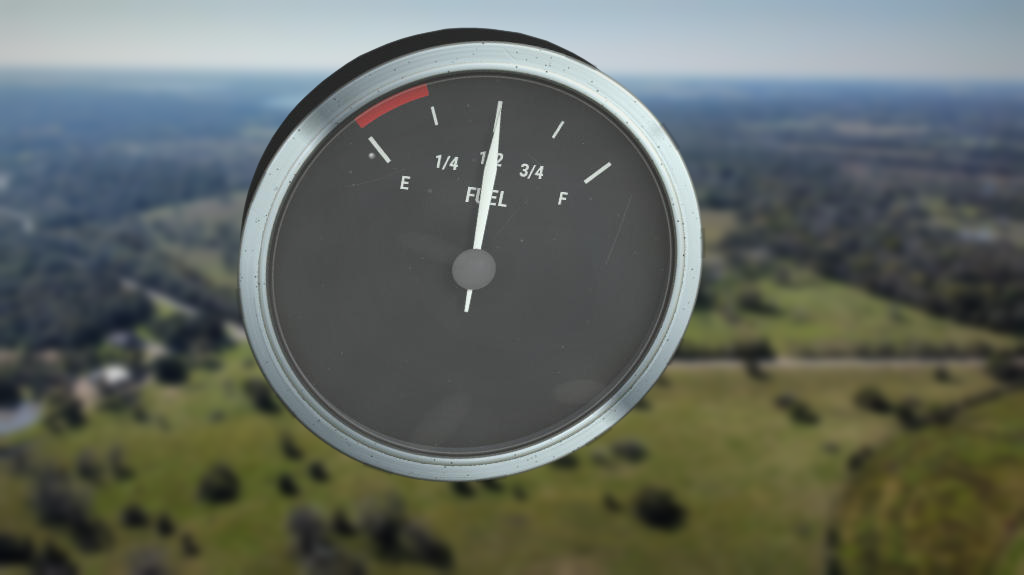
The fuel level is {"value": 0.5}
